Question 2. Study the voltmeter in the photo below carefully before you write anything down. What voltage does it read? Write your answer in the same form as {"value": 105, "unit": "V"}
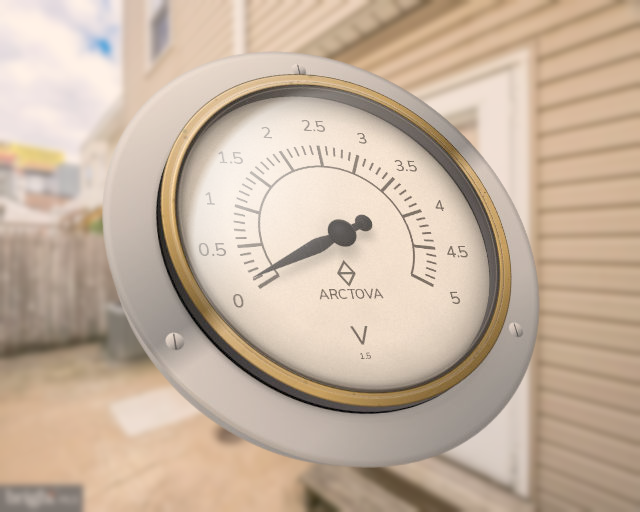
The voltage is {"value": 0.1, "unit": "V"}
